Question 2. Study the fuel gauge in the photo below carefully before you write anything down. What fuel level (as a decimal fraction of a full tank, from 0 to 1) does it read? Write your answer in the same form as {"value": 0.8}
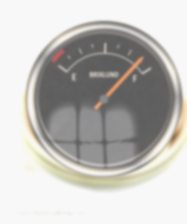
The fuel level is {"value": 0.875}
